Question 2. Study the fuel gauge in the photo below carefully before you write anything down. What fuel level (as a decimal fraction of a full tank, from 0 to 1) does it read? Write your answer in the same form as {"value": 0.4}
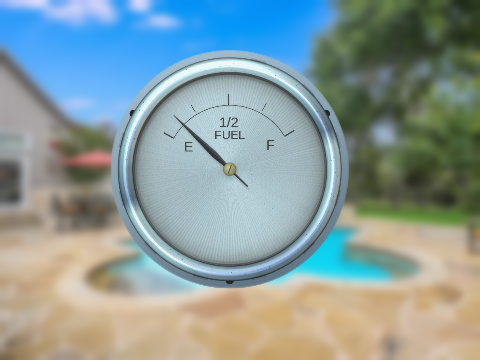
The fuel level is {"value": 0.125}
